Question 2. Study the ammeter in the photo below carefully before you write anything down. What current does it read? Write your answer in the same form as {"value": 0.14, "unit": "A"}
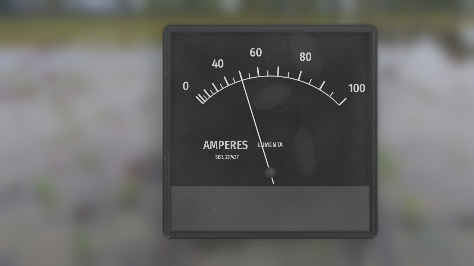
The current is {"value": 50, "unit": "A"}
